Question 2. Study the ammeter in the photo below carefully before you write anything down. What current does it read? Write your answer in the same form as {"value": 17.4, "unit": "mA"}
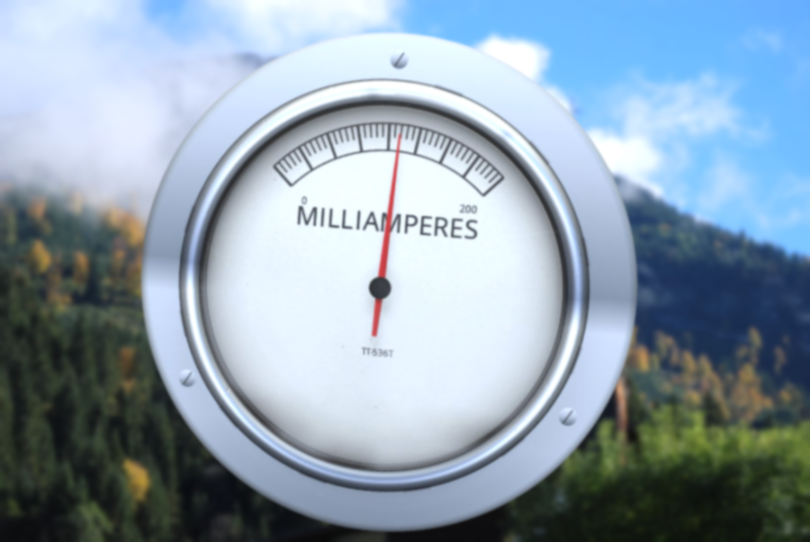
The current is {"value": 110, "unit": "mA"}
